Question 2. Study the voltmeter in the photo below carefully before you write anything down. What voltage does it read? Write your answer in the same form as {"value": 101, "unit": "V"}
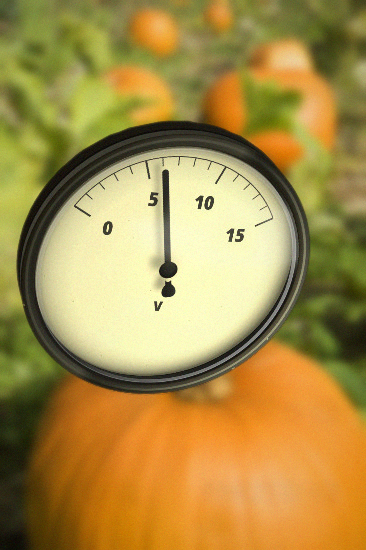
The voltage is {"value": 6, "unit": "V"}
